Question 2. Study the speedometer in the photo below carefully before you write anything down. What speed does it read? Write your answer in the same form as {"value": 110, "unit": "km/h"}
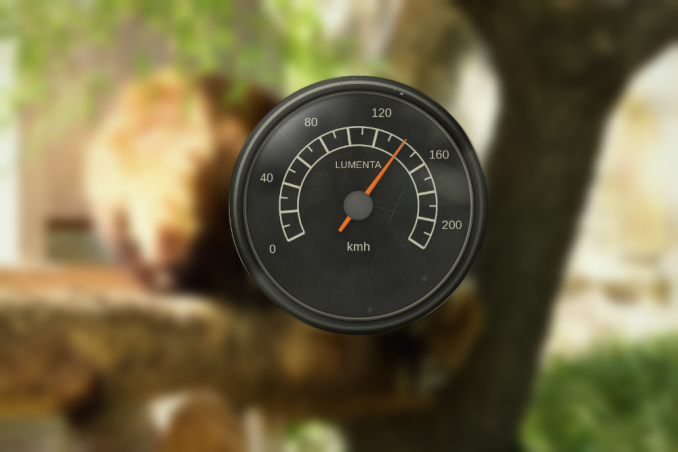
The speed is {"value": 140, "unit": "km/h"}
